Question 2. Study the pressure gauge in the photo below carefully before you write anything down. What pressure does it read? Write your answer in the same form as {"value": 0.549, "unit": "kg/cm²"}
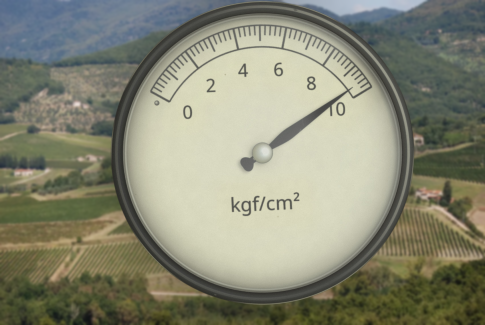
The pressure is {"value": 9.6, "unit": "kg/cm²"}
